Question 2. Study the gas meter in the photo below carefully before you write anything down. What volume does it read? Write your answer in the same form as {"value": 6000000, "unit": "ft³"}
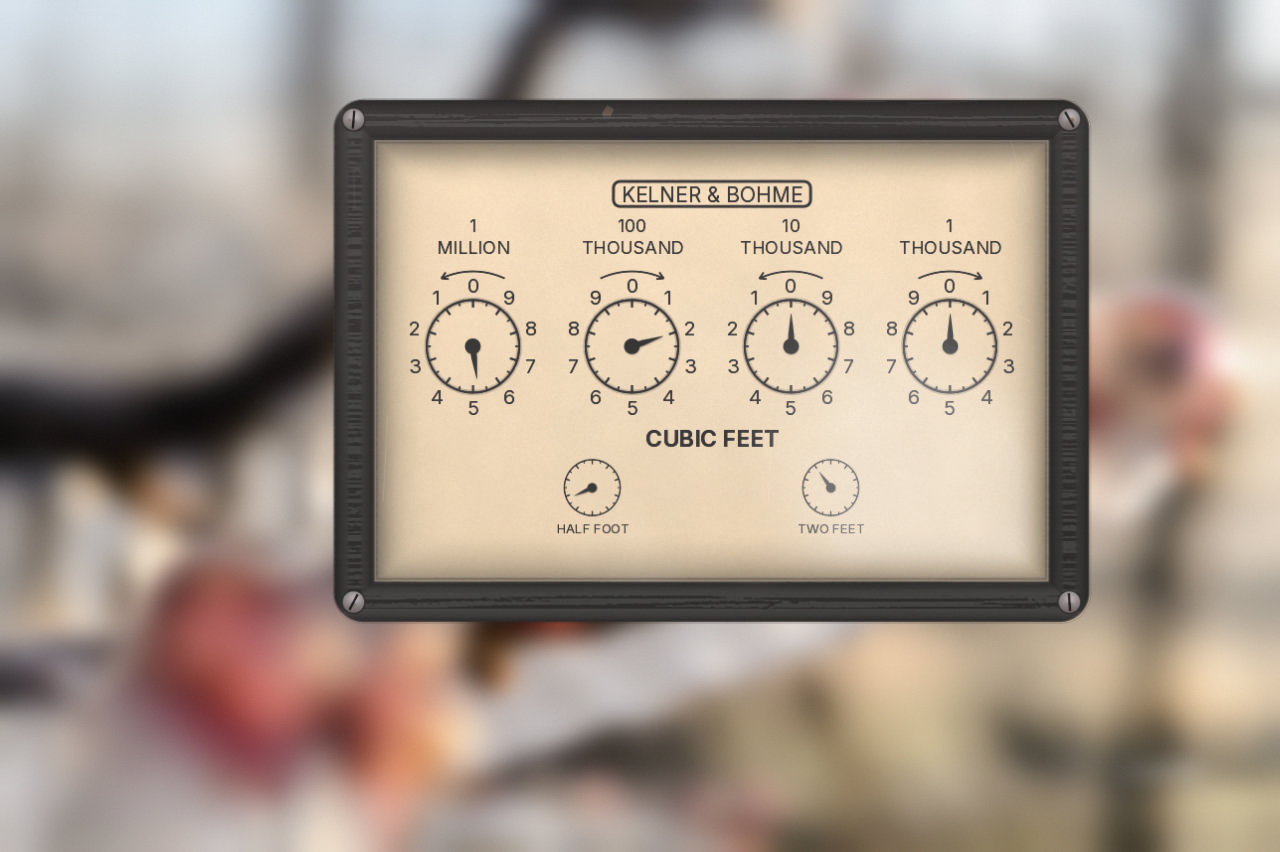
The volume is {"value": 520000, "unit": "ft³"}
